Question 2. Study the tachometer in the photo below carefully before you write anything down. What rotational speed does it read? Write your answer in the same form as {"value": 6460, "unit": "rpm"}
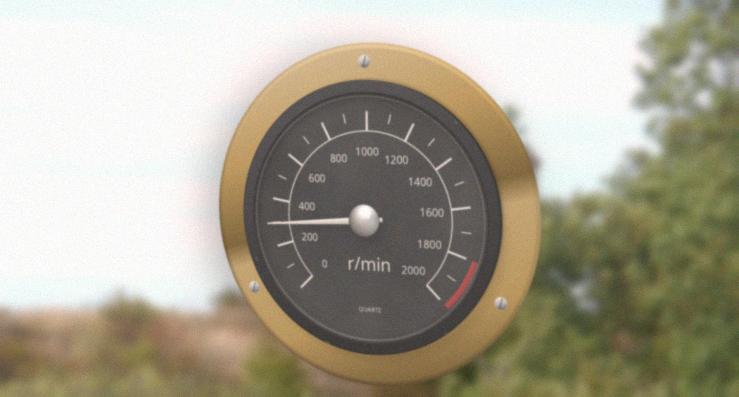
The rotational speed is {"value": 300, "unit": "rpm"}
